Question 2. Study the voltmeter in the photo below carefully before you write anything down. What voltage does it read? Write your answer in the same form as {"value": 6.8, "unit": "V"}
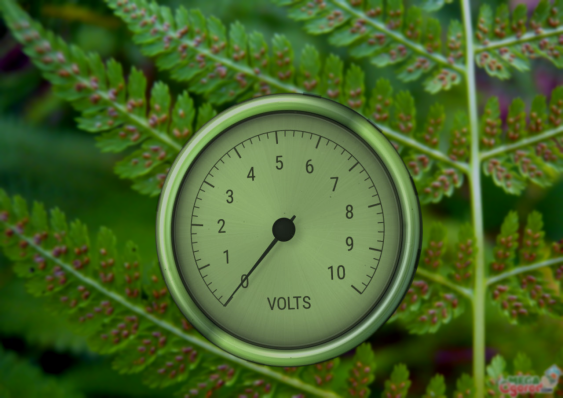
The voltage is {"value": 0, "unit": "V"}
